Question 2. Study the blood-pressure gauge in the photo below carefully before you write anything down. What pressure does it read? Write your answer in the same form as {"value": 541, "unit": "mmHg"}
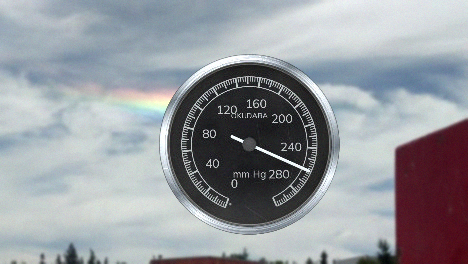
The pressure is {"value": 260, "unit": "mmHg"}
